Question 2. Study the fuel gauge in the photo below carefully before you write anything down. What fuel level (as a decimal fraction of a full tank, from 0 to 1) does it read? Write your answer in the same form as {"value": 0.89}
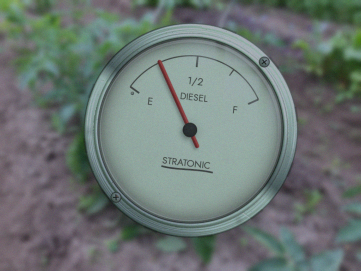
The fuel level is {"value": 0.25}
